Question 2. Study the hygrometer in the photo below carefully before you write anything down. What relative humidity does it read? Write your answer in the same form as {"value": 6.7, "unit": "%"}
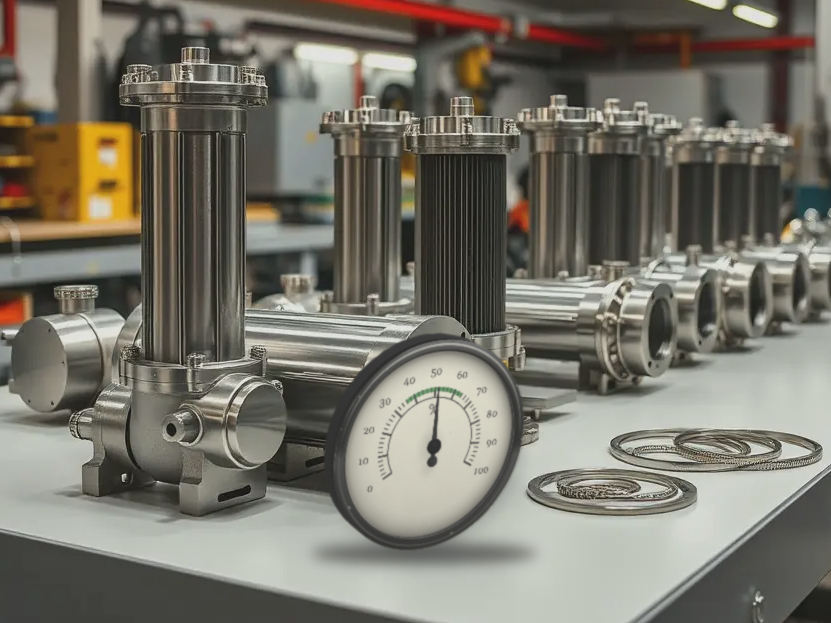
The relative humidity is {"value": 50, "unit": "%"}
